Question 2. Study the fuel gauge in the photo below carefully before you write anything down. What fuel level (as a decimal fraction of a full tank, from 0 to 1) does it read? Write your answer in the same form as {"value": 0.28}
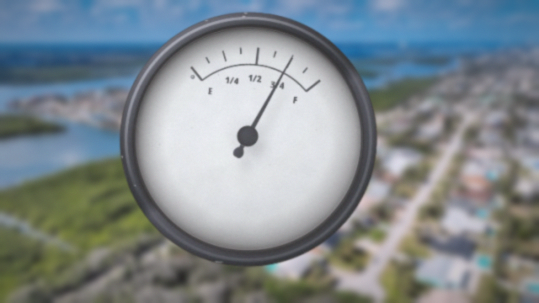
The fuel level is {"value": 0.75}
